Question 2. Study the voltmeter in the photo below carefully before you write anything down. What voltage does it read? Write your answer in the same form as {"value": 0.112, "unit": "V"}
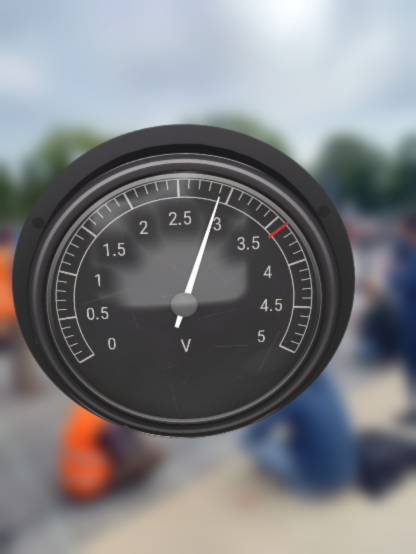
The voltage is {"value": 2.9, "unit": "V"}
